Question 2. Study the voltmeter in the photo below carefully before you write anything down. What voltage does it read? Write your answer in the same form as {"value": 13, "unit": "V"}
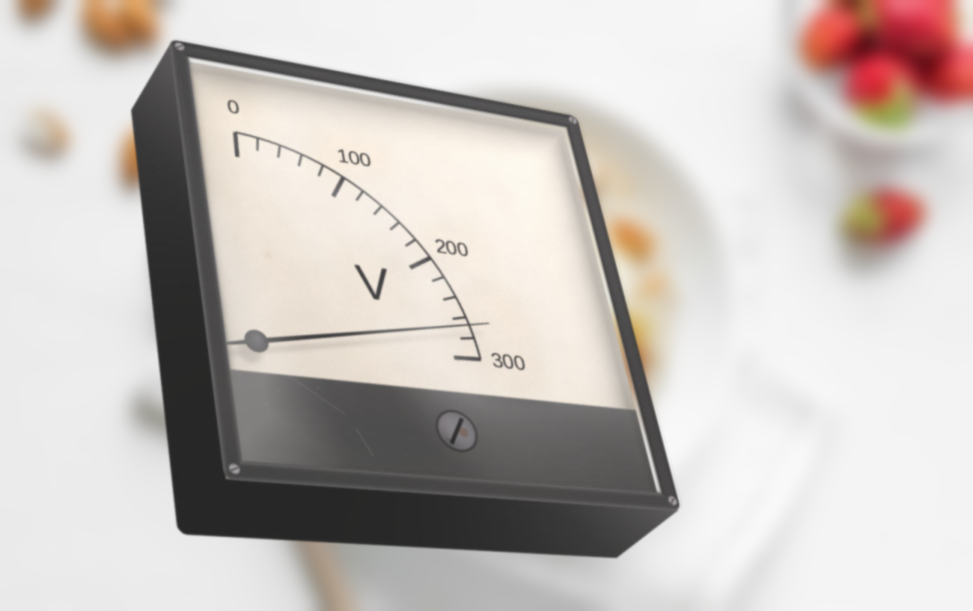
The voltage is {"value": 270, "unit": "V"}
